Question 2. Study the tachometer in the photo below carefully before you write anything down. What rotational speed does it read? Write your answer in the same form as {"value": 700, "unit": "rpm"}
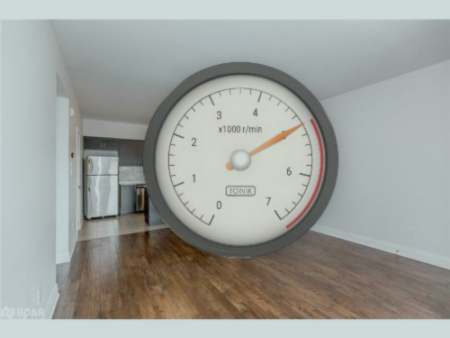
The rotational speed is {"value": 5000, "unit": "rpm"}
